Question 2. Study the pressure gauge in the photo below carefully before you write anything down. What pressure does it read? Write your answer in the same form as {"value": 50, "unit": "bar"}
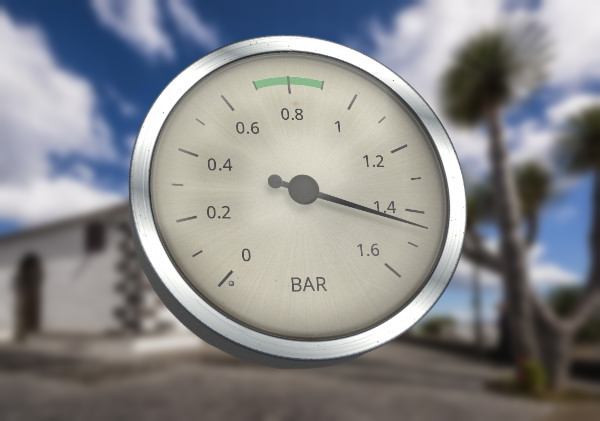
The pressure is {"value": 1.45, "unit": "bar"}
